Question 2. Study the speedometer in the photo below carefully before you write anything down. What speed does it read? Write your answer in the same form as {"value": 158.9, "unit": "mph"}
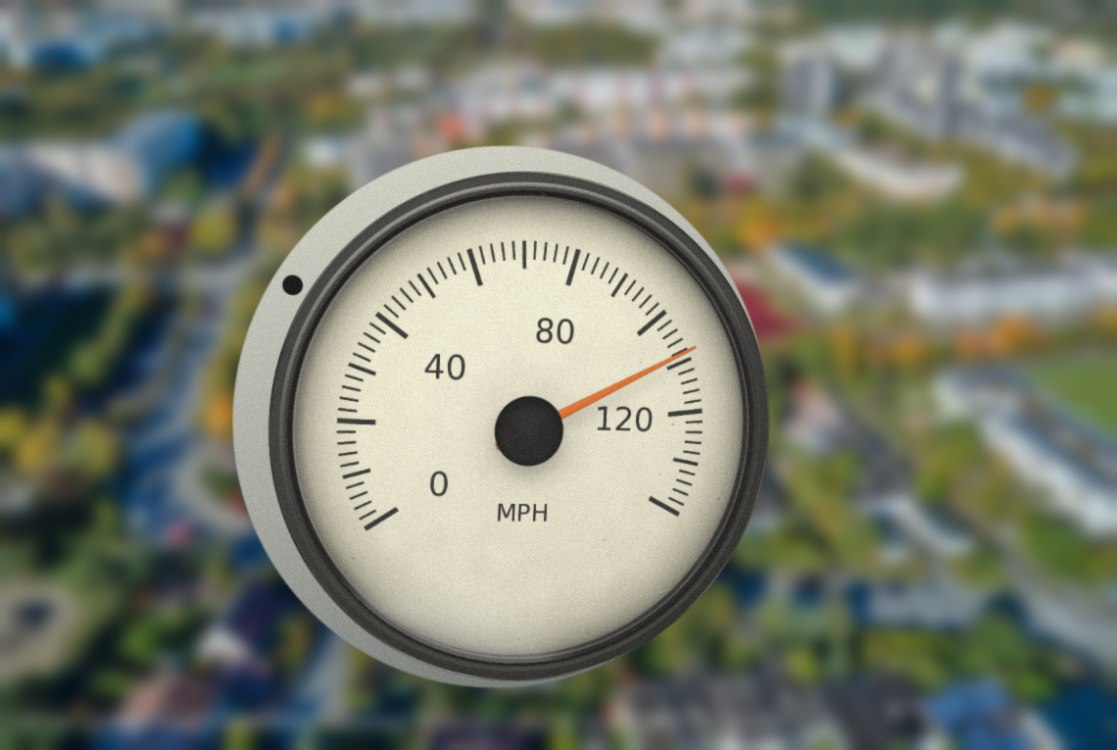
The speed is {"value": 108, "unit": "mph"}
